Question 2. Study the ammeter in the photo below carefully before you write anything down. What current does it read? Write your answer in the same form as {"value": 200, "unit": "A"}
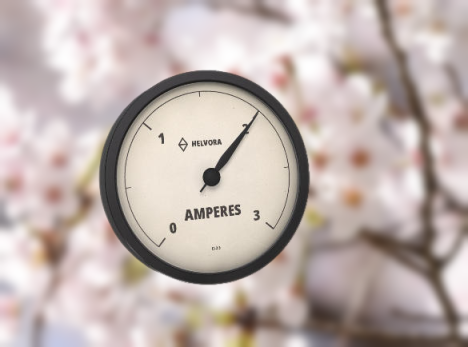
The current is {"value": 2, "unit": "A"}
